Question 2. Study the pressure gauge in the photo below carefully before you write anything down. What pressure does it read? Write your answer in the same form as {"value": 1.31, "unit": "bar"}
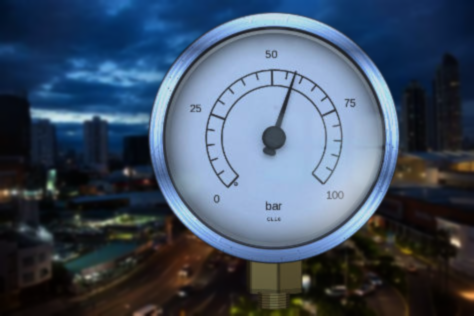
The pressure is {"value": 57.5, "unit": "bar"}
